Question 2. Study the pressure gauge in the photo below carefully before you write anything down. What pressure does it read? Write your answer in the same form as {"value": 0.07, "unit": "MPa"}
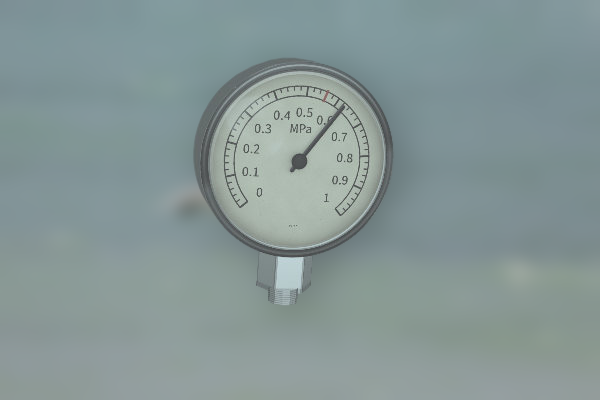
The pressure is {"value": 0.62, "unit": "MPa"}
